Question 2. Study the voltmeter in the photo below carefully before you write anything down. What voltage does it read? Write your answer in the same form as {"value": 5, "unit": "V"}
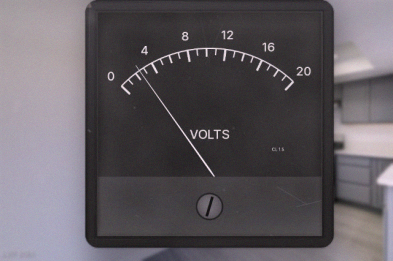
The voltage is {"value": 2.5, "unit": "V"}
